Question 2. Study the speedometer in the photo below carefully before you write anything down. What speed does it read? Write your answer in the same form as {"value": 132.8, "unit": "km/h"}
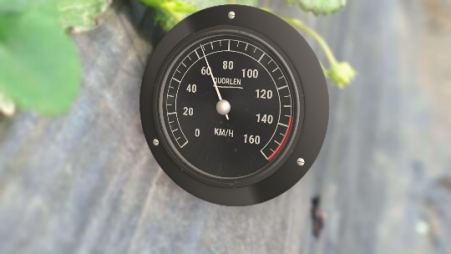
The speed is {"value": 65, "unit": "km/h"}
